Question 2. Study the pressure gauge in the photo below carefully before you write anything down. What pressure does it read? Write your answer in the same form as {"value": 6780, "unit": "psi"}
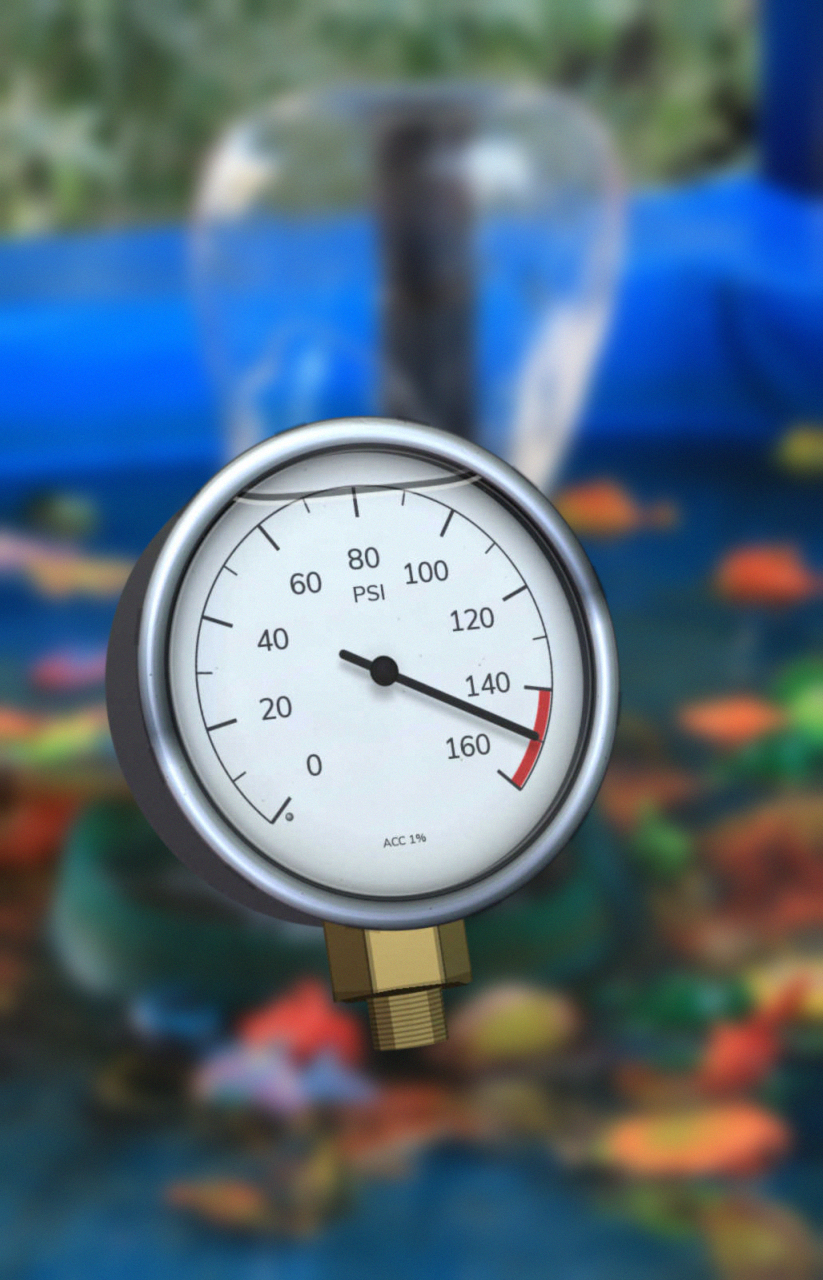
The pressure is {"value": 150, "unit": "psi"}
